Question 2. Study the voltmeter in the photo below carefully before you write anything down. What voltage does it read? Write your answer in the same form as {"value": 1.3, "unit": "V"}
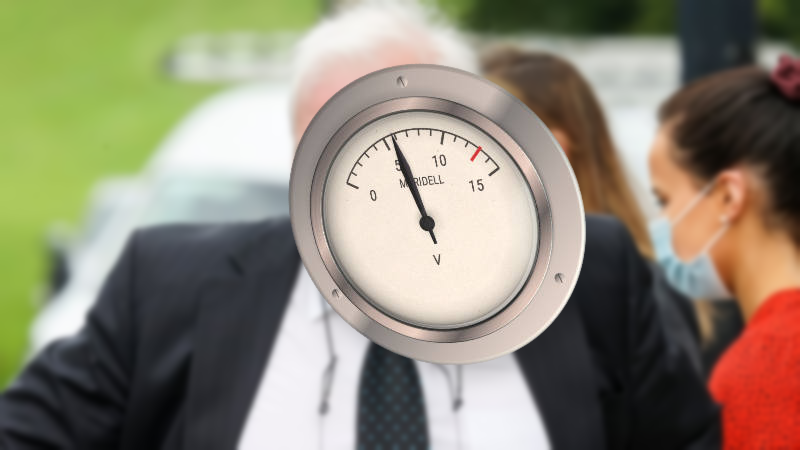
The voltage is {"value": 6, "unit": "V"}
